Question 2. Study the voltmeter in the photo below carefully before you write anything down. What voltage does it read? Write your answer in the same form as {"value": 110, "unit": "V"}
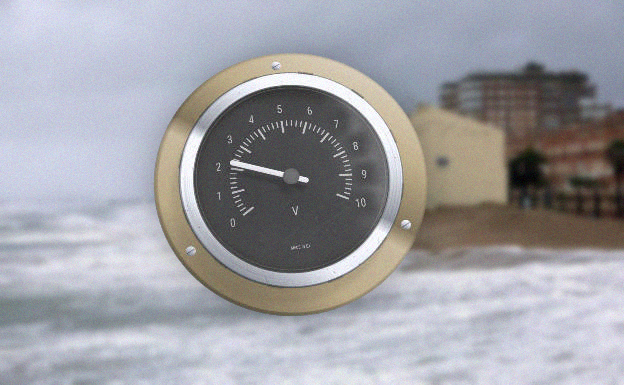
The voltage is {"value": 2.2, "unit": "V"}
